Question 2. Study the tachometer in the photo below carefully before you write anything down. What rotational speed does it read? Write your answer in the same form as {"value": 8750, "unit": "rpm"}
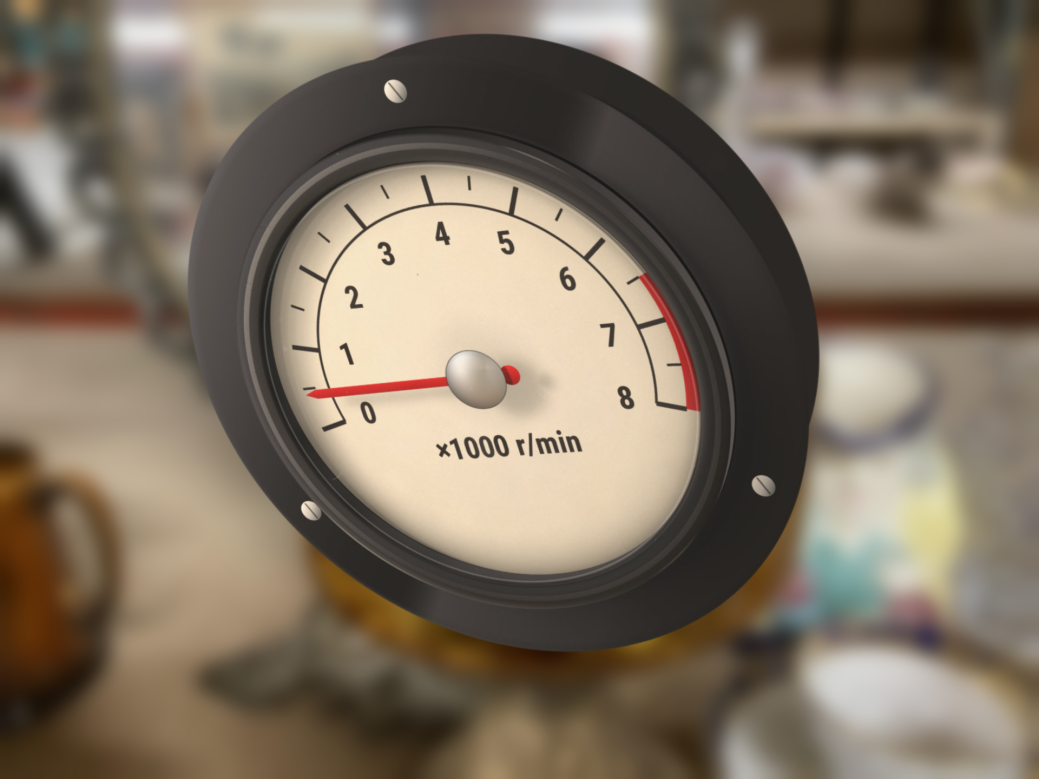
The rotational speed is {"value": 500, "unit": "rpm"}
